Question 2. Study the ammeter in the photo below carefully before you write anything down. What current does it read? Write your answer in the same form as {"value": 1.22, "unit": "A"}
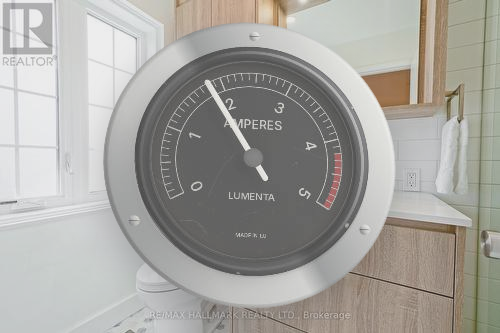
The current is {"value": 1.8, "unit": "A"}
